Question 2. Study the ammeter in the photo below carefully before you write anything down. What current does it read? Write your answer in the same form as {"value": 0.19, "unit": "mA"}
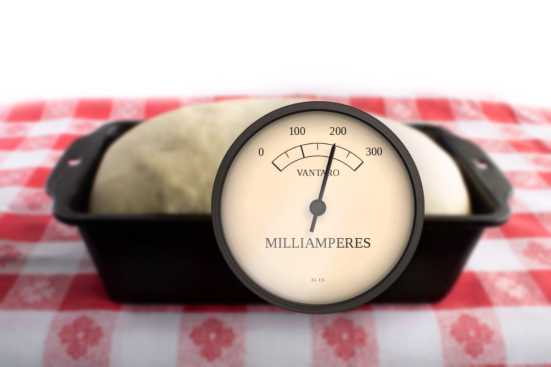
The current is {"value": 200, "unit": "mA"}
